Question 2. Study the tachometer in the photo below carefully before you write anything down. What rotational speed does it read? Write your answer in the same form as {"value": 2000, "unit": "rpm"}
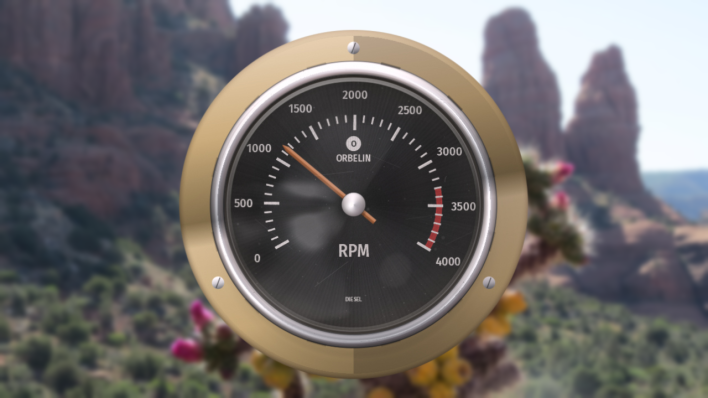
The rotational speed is {"value": 1150, "unit": "rpm"}
